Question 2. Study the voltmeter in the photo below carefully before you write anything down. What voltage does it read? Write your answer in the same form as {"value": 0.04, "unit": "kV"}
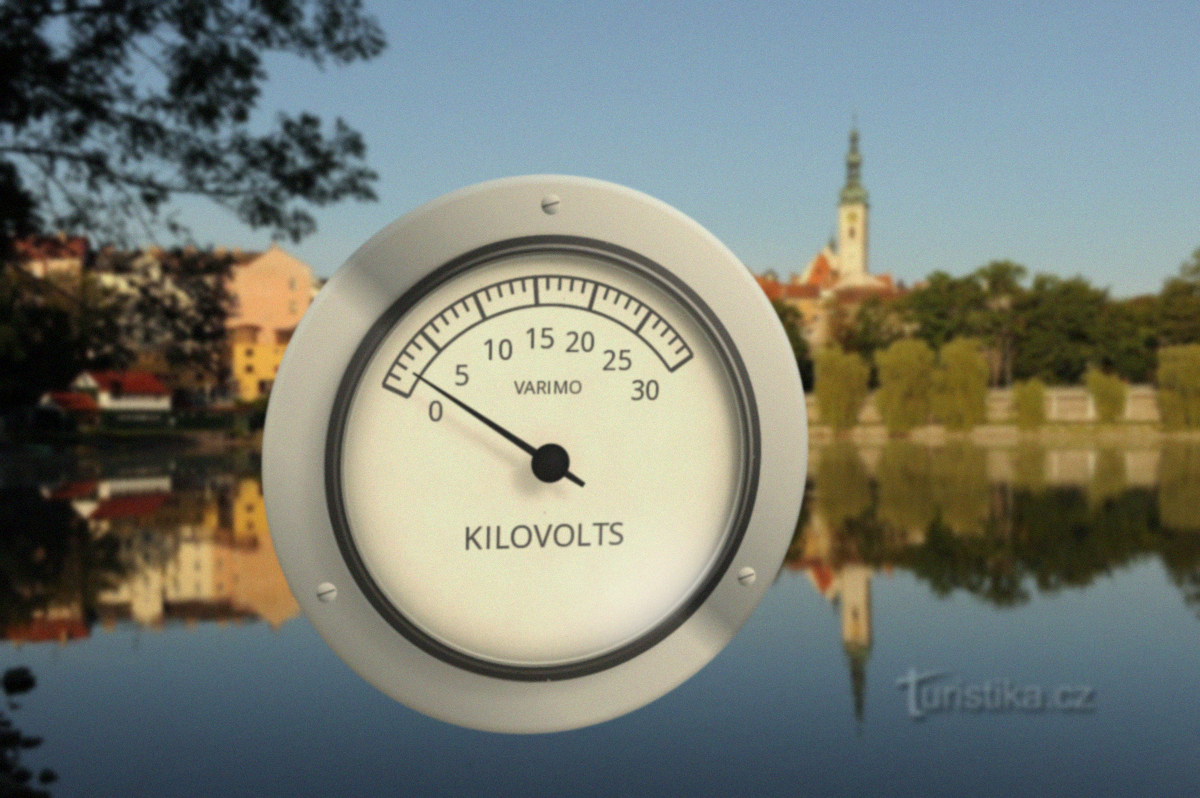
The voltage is {"value": 2, "unit": "kV"}
